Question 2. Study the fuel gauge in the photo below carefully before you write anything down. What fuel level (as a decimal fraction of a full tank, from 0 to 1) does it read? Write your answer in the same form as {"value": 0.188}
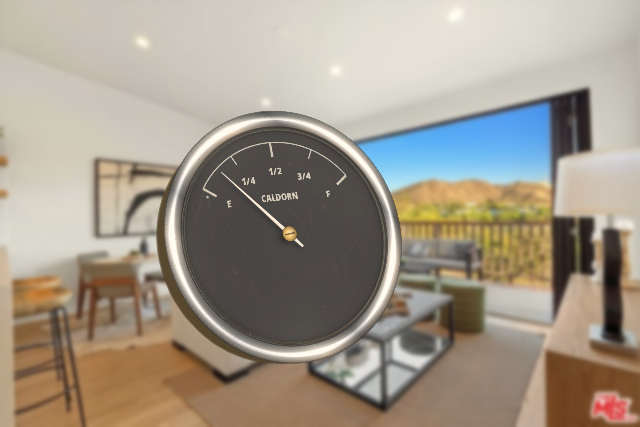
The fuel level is {"value": 0.125}
